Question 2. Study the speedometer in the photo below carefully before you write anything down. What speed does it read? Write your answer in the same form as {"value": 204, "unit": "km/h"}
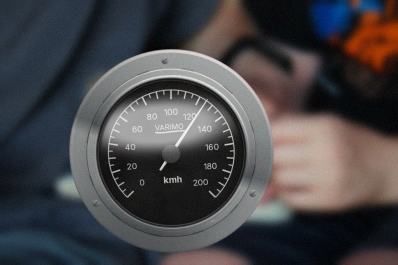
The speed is {"value": 125, "unit": "km/h"}
